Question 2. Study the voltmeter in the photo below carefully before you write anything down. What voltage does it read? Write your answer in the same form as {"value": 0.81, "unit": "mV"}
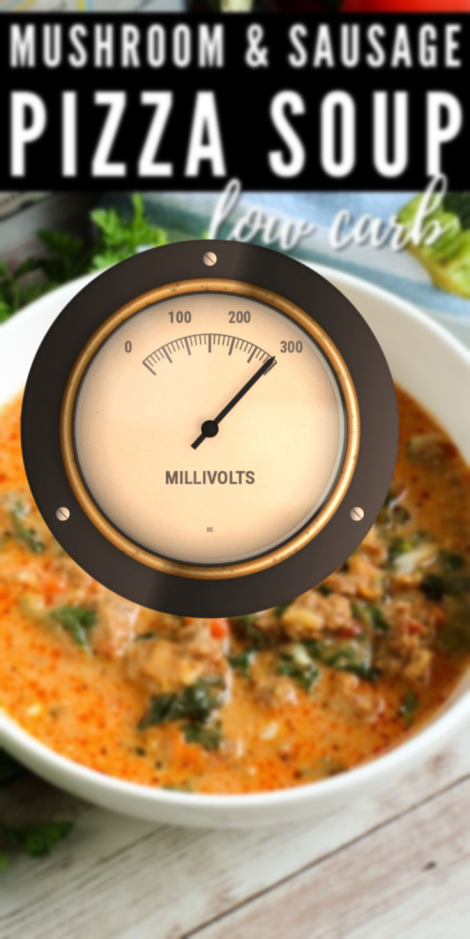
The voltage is {"value": 290, "unit": "mV"}
